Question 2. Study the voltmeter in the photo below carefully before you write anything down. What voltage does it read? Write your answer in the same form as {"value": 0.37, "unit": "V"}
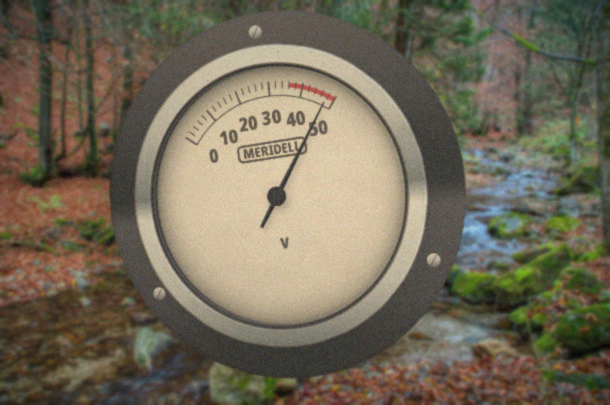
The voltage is {"value": 48, "unit": "V"}
